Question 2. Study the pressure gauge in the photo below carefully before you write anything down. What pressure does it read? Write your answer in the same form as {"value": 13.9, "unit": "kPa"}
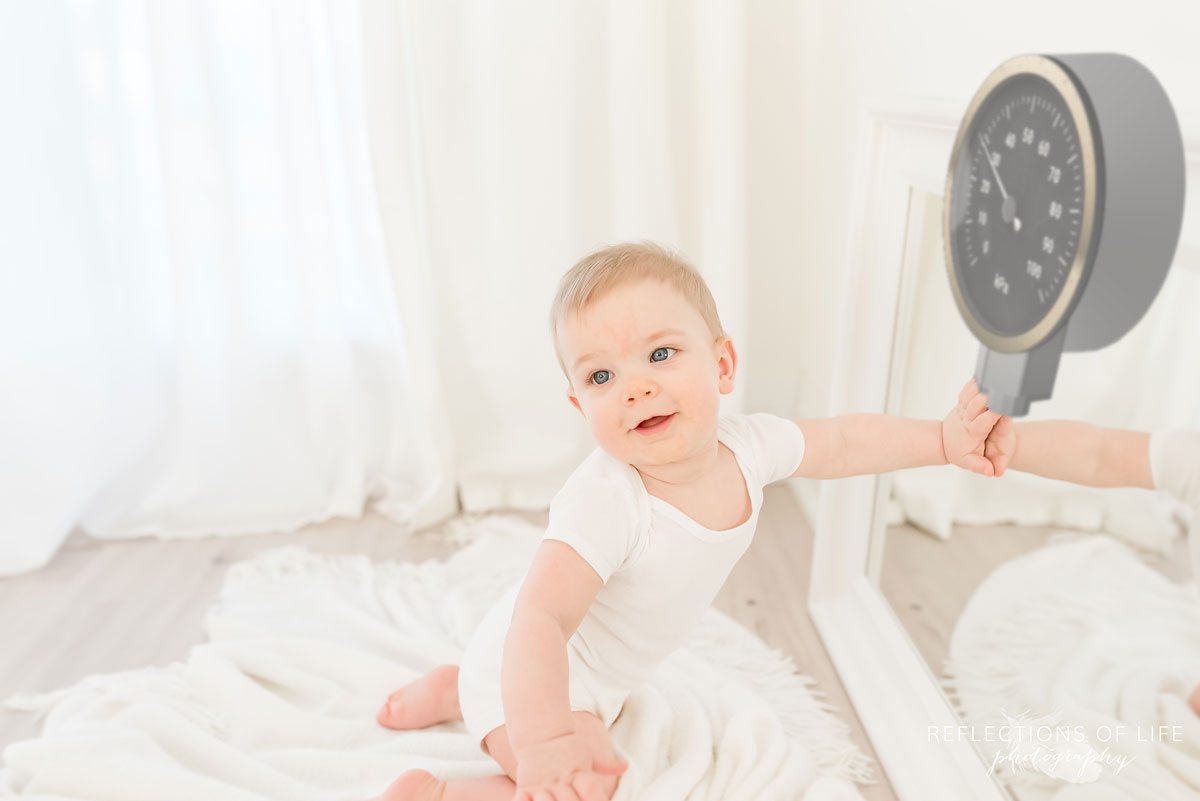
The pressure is {"value": 30, "unit": "kPa"}
